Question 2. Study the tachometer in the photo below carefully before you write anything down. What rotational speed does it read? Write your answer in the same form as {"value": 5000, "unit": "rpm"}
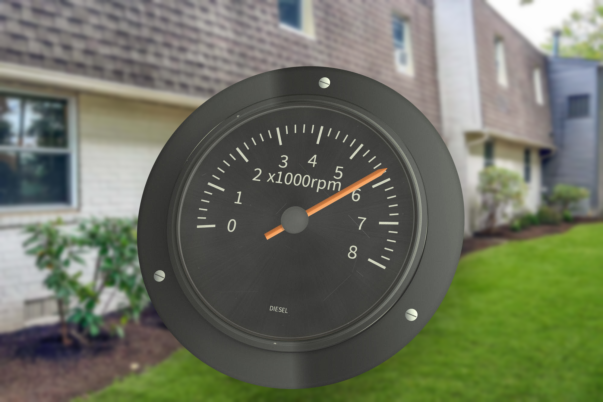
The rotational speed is {"value": 5800, "unit": "rpm"}
